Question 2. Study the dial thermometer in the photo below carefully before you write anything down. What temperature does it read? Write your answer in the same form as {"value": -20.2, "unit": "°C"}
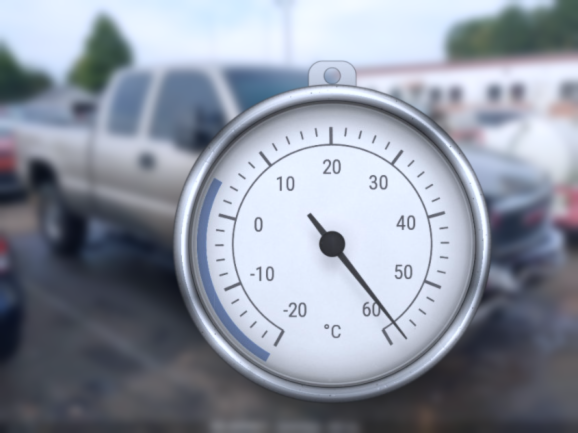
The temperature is {"value": 58, "unit": "°C"}
